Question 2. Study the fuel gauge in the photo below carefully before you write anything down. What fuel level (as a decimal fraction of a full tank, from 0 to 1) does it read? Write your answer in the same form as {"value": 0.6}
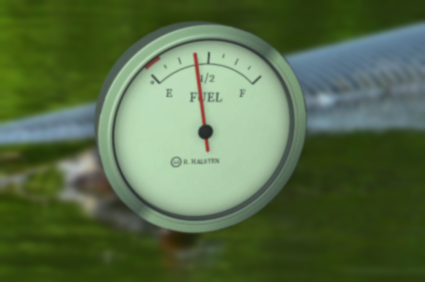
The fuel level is {"value": 0.375}
